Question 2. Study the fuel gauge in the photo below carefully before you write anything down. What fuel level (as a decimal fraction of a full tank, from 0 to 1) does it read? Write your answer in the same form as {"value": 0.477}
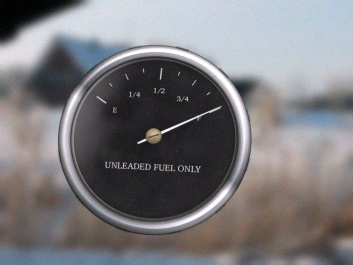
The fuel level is {"value": 1}
